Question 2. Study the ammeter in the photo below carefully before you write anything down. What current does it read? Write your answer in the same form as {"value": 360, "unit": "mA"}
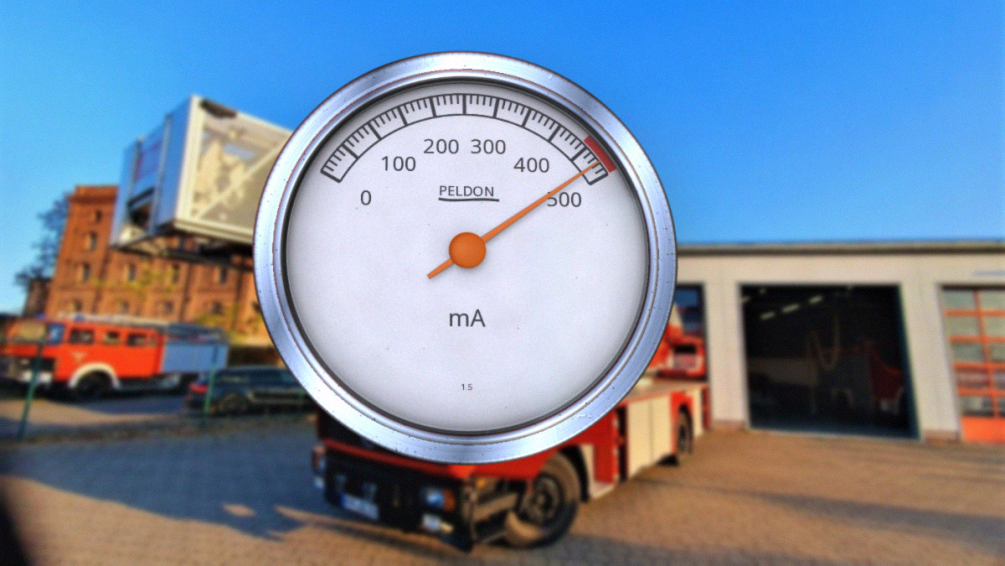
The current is {"value": 480, "unit": "mA"}
